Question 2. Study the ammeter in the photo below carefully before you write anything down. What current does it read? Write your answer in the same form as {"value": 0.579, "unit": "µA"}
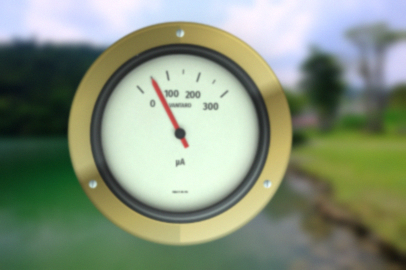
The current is {"value": 50, "unit": "µA"}
